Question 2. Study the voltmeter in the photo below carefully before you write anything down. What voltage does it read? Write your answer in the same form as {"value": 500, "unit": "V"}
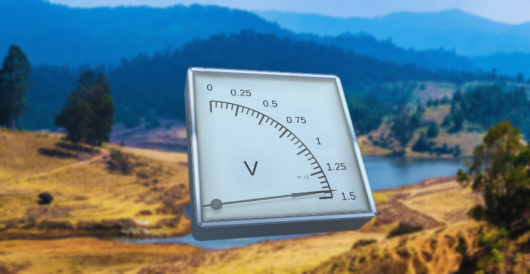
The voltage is {"value": 1.45, "unit": "V"}
